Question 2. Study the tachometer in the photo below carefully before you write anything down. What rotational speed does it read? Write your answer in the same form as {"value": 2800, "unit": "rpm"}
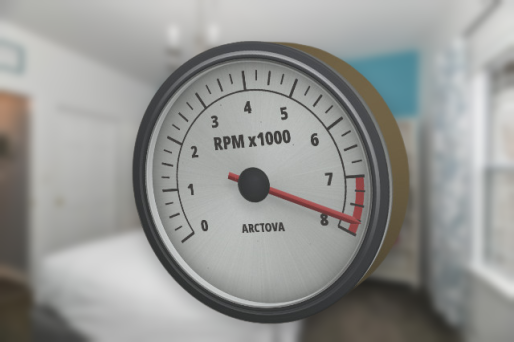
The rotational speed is {"value": 7750, "unit": "rpm"}
